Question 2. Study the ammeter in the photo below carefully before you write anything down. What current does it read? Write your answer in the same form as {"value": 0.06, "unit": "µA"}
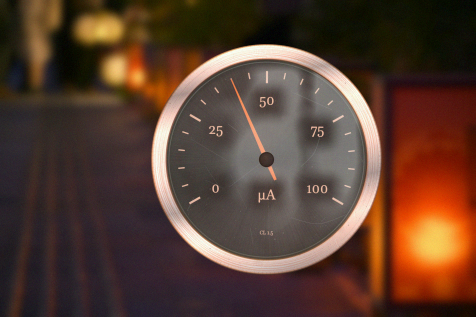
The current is {"value": 40, "unit": "µA"}
